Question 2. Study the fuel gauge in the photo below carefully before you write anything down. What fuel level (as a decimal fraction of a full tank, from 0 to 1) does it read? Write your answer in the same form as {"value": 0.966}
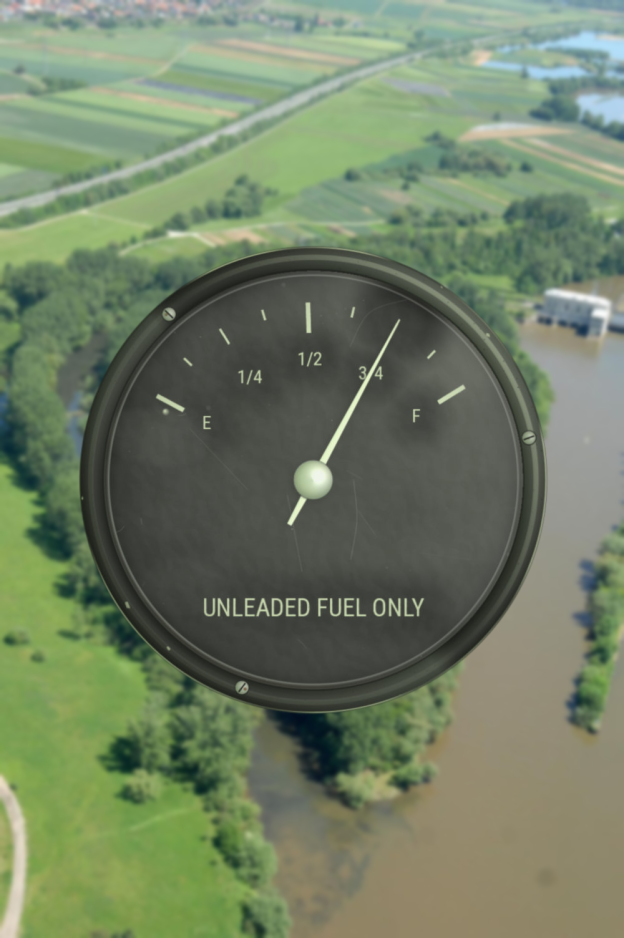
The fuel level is {"value": 0.75}
